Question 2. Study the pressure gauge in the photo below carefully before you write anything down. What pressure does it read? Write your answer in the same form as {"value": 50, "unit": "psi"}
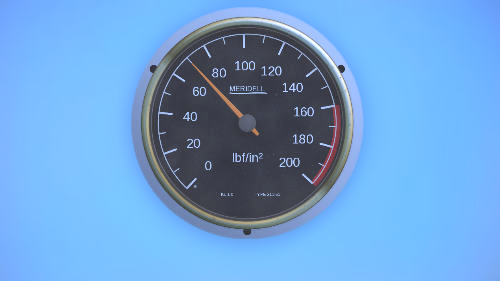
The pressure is {"value": 70, "unit": "psi"}
